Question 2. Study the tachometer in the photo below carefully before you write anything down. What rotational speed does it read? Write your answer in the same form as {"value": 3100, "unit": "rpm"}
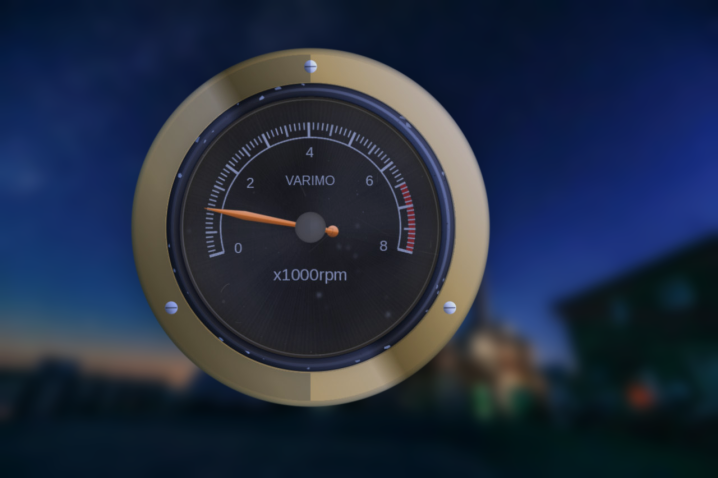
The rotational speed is {"value": 1000, "unit": "rpm"}
